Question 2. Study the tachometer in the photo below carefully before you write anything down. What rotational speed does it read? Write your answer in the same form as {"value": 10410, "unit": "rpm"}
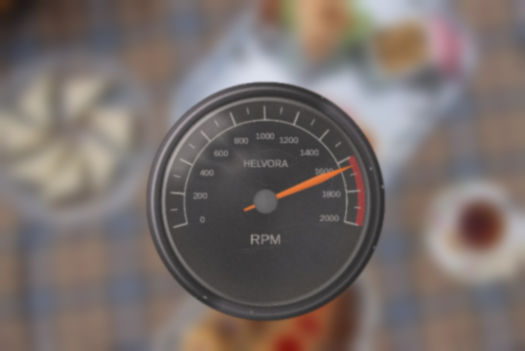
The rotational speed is {"value": 1650, "unit": "rpm"}
